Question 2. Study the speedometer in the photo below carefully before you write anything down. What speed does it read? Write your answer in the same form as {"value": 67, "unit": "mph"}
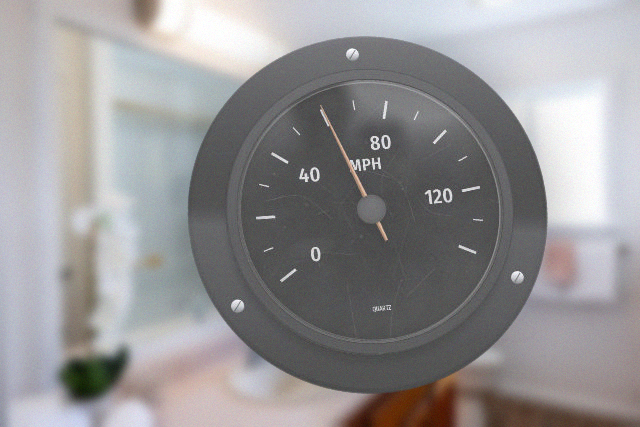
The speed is {"value": 60, "unit": "mph"}
